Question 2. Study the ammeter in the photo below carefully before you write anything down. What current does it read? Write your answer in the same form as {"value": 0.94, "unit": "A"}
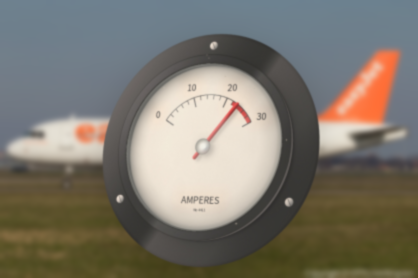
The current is {"value": 24, "unit": "A"}
